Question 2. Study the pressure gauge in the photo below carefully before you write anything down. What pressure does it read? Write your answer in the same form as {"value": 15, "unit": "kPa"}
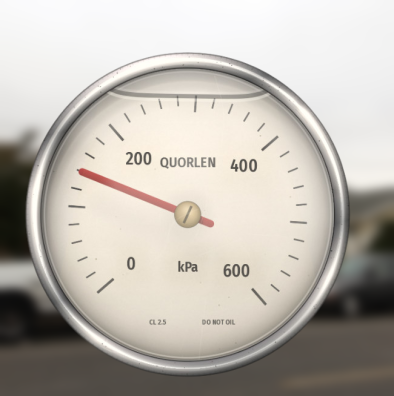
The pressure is {"value": 140, "unit": "kPa"}
